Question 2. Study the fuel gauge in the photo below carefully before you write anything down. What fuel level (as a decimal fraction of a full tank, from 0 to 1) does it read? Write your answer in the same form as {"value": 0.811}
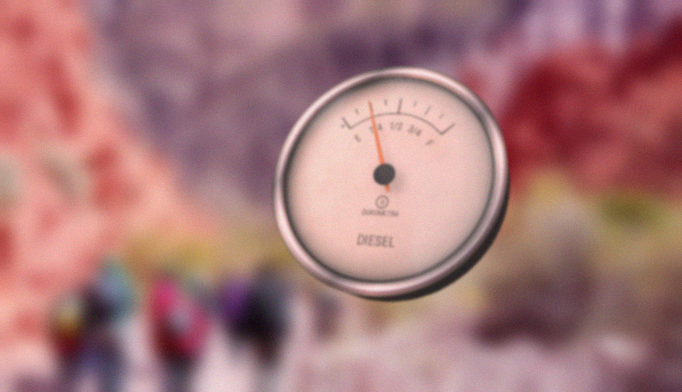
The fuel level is {"value": 0.25}
